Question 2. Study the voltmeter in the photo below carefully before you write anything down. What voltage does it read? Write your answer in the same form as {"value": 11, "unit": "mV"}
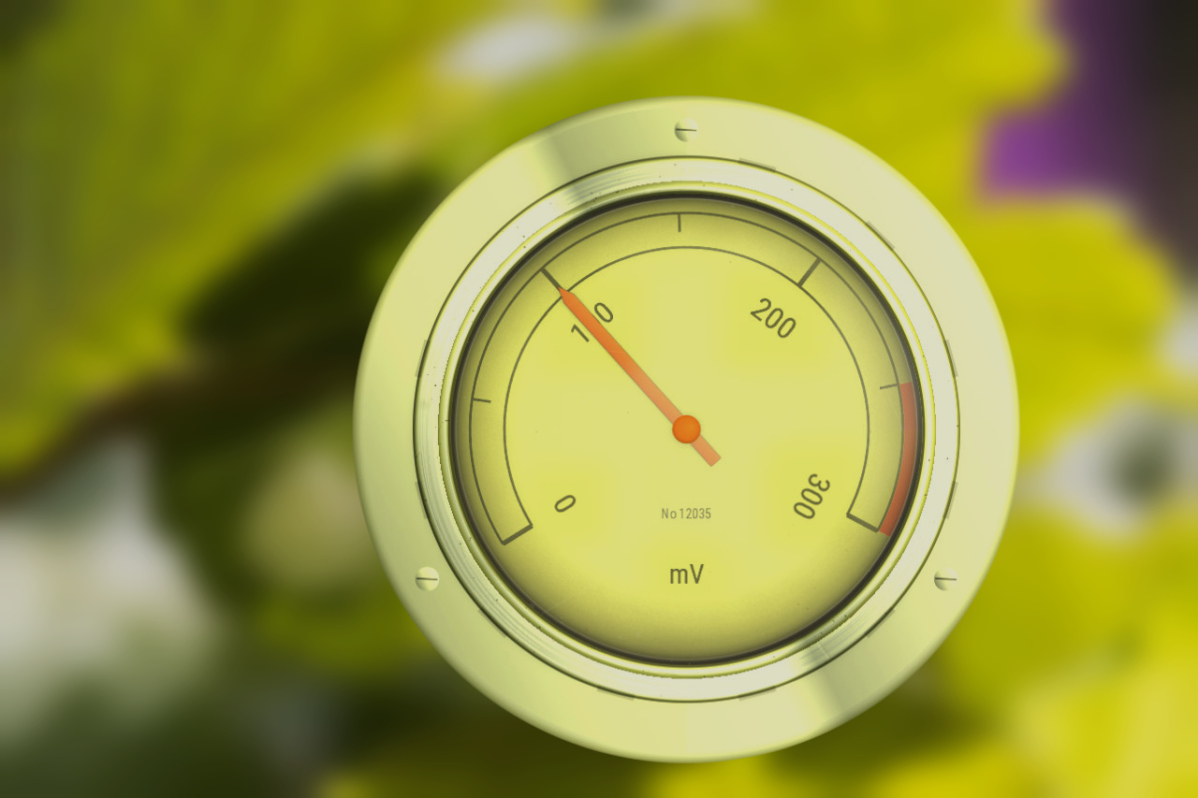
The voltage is {"value": 100, "unit": "mV"}
